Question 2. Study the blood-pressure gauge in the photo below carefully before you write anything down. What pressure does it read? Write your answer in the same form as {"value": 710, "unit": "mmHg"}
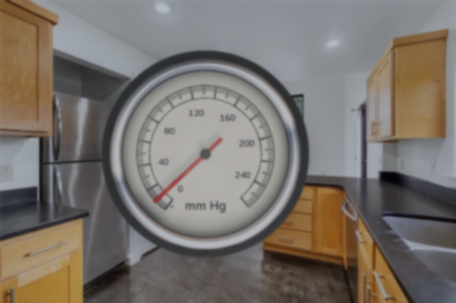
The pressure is {"value": 10, "unit": "mmHg"}
